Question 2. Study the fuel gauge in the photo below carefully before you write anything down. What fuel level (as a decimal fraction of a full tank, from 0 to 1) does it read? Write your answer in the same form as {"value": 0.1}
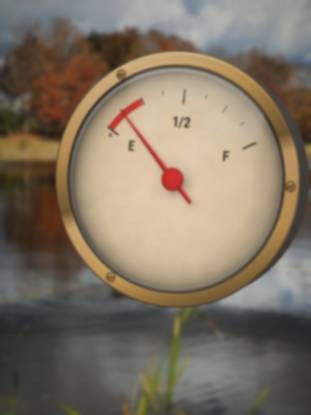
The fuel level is {"value": 0.125}
